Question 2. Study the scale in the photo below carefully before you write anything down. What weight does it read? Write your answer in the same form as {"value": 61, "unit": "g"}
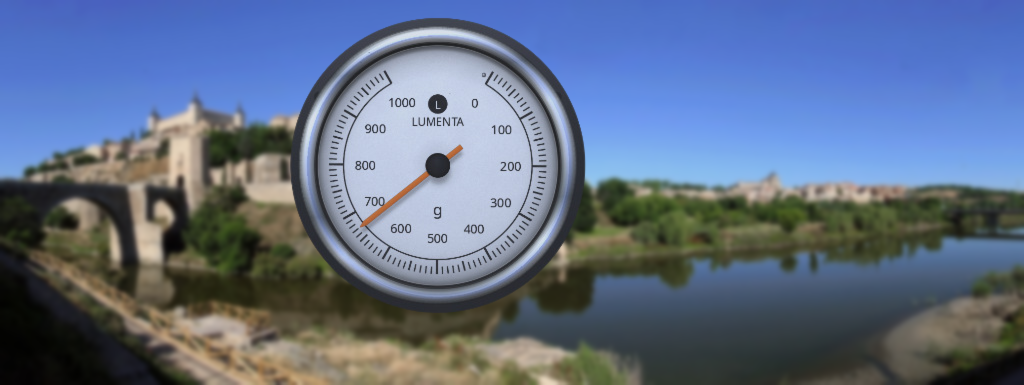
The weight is {"value": 670, "unit": "g"}
